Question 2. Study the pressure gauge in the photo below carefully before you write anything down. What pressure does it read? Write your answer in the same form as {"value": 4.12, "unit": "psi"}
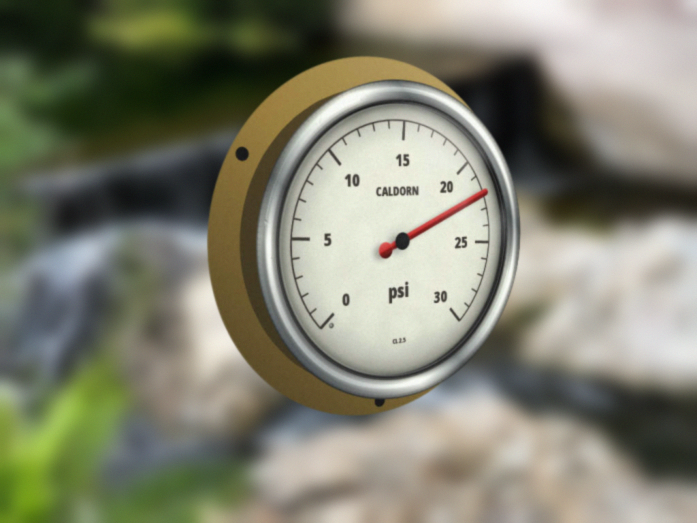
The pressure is {"value": 22, "unit": "psi"}
